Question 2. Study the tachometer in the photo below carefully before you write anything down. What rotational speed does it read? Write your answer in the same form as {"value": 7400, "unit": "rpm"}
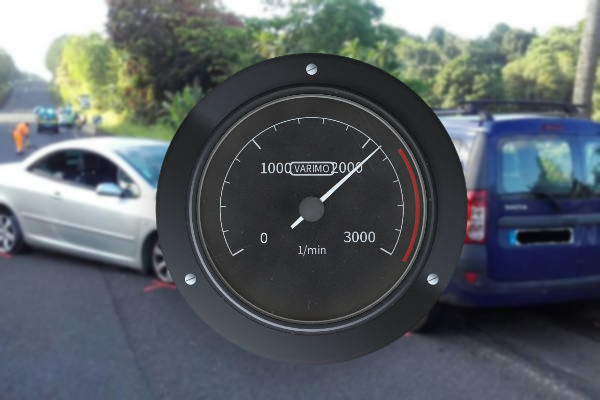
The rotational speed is {"value": 2100, "unit": "rpm"}
